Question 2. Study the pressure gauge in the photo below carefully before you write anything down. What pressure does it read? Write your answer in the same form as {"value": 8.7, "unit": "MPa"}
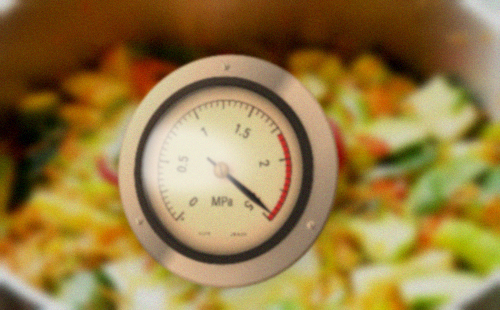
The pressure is {"value": 2.45, "unit": "MPa"}
